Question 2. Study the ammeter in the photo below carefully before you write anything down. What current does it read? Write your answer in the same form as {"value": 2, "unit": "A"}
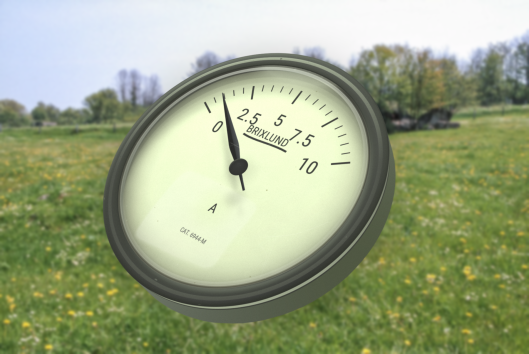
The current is {"value": 1, "unit": "A"}
